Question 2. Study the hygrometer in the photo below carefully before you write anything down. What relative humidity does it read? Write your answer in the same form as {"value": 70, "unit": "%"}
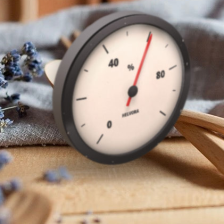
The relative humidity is {"value": 60, "unit": "%"}
